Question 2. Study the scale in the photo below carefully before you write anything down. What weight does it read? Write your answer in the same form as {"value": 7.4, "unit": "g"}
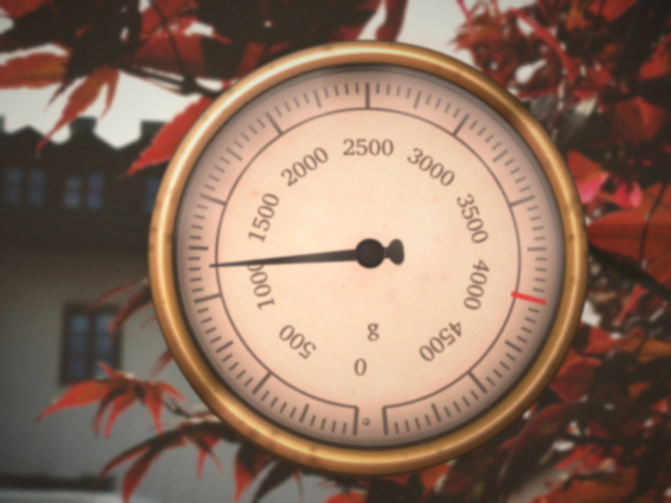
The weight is {"value": 1150, "unit": "g"}
